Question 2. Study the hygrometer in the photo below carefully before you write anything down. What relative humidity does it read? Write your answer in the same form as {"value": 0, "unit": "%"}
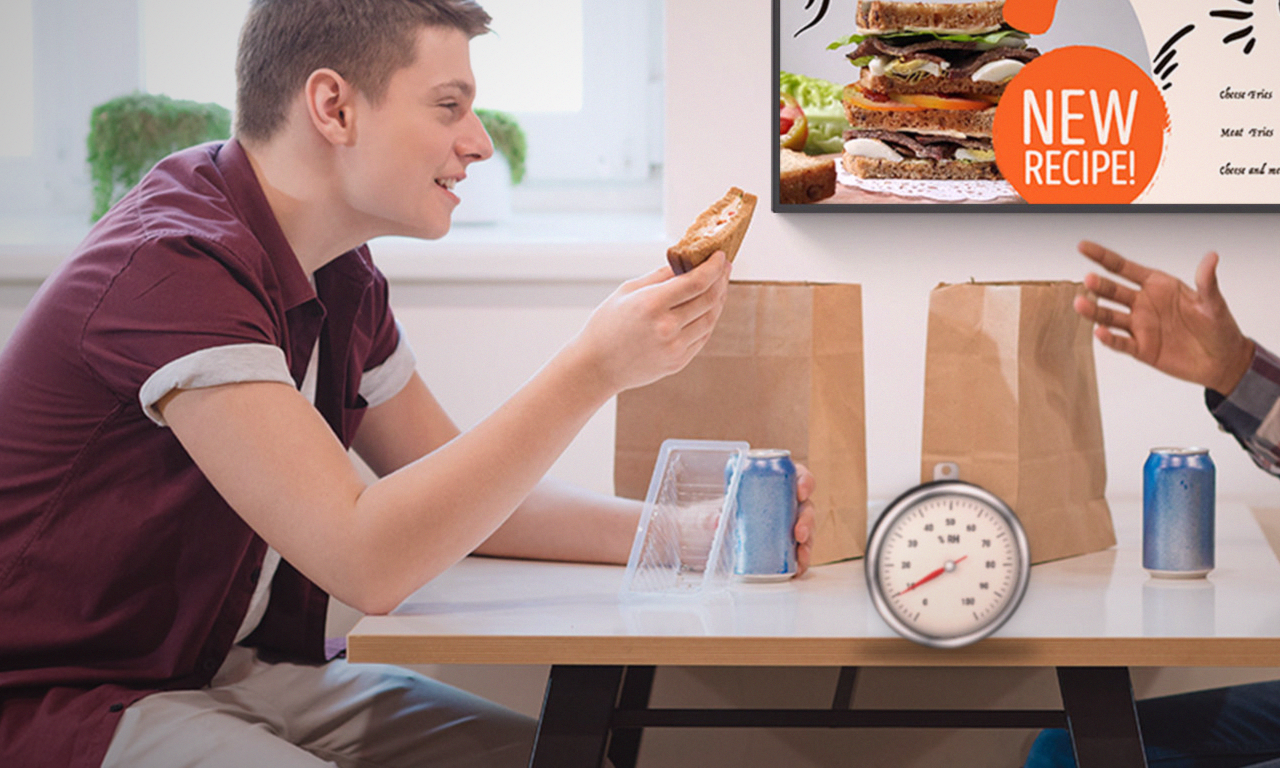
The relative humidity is {"value": 10, "unit": "%"}
